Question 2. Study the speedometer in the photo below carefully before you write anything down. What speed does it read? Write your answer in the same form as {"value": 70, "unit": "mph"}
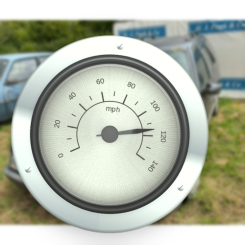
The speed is {"value": 115, "unit": "mph"}
